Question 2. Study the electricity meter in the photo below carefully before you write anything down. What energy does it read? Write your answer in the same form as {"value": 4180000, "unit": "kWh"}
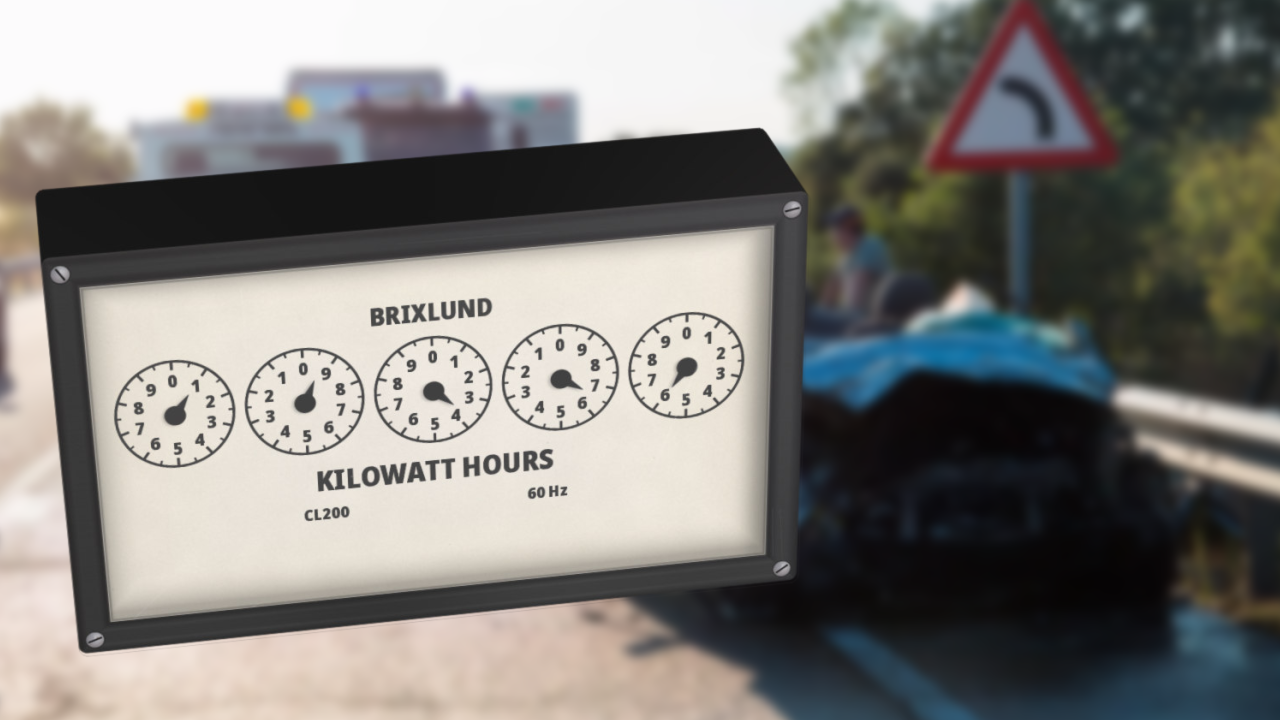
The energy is {"value": 9366, "unit": "kWh"}
